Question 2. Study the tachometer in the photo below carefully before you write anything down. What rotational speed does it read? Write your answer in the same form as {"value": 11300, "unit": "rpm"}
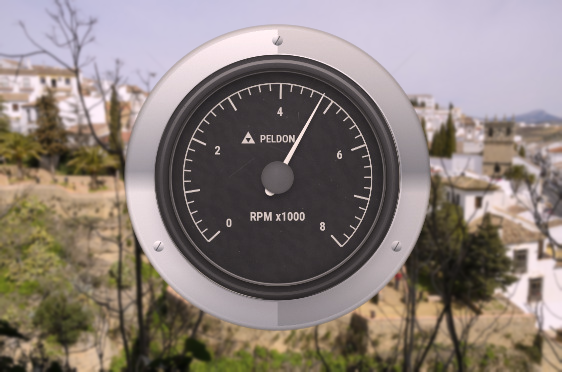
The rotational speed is {"value": 4800, "unit": "rpm"}
